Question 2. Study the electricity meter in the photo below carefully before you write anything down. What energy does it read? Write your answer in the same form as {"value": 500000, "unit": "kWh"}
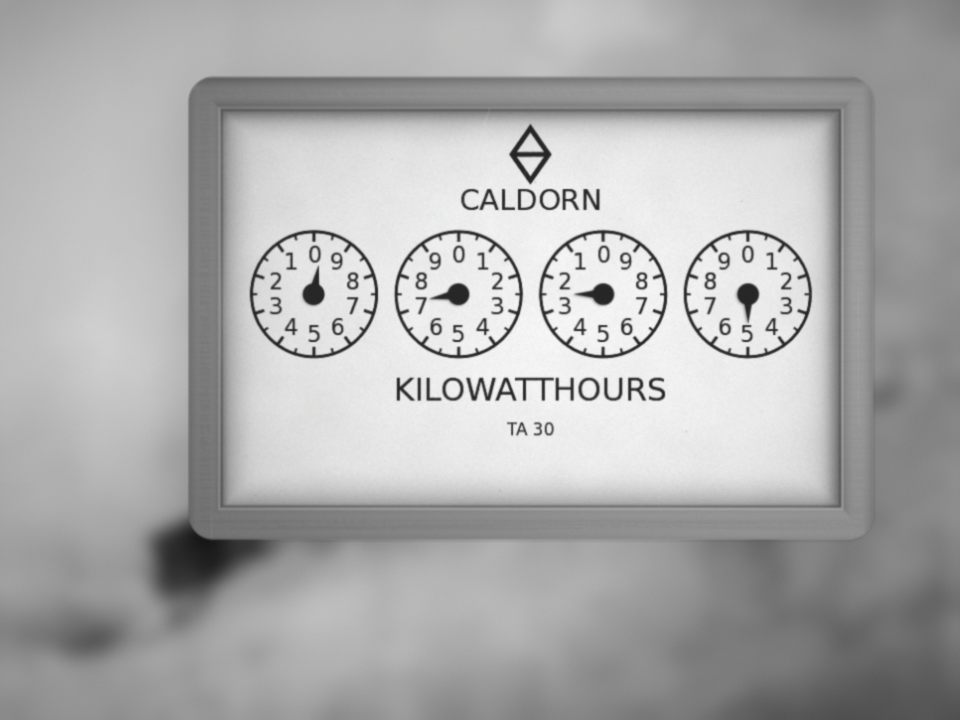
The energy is {"value": 9725, "unit": "kWh"}
